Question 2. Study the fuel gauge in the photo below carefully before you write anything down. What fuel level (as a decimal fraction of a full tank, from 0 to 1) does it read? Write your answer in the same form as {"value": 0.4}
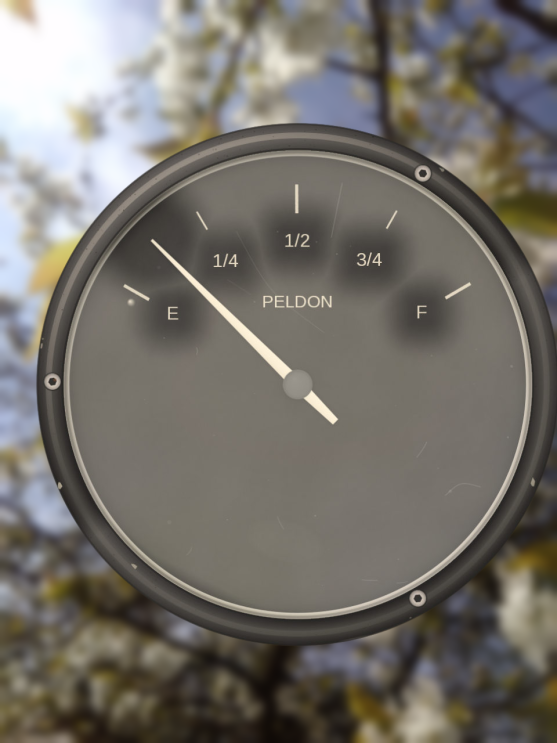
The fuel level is {"value": 0.125}
